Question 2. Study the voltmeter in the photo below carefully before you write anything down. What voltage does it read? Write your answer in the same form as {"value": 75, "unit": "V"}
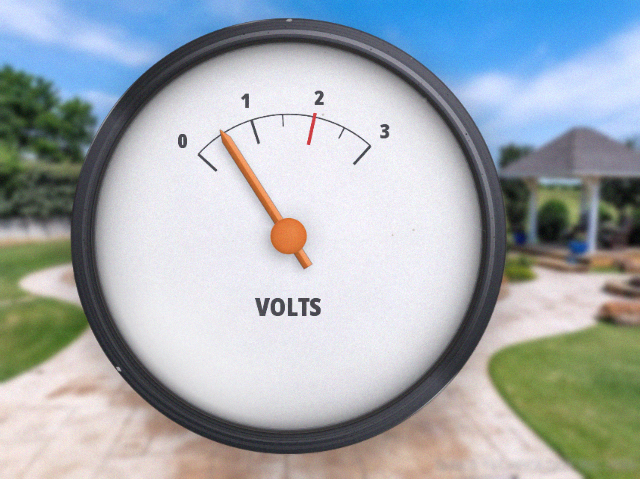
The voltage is {"value": 0.5, "unit": "V"}
